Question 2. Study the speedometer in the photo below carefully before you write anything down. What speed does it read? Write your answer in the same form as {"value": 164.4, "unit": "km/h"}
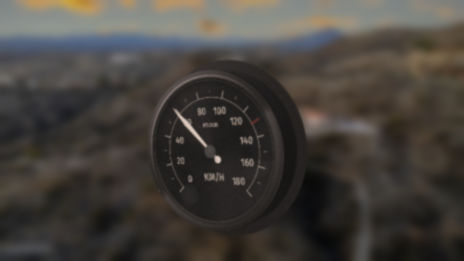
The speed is {"value": 60, "unit": "km/h"}
